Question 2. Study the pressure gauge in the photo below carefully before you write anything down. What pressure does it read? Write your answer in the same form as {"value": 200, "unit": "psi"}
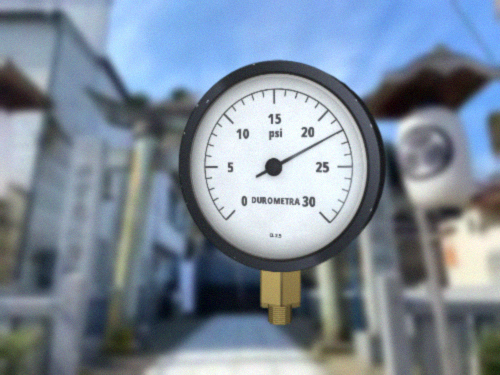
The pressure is {"value": 22, "unit": "psi"}
